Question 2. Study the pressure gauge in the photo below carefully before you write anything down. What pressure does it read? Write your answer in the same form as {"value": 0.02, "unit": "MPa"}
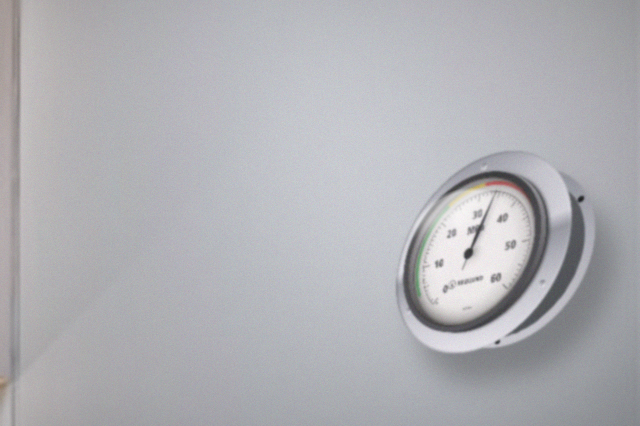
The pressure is {"value": 35, "unit": "MPa"}
